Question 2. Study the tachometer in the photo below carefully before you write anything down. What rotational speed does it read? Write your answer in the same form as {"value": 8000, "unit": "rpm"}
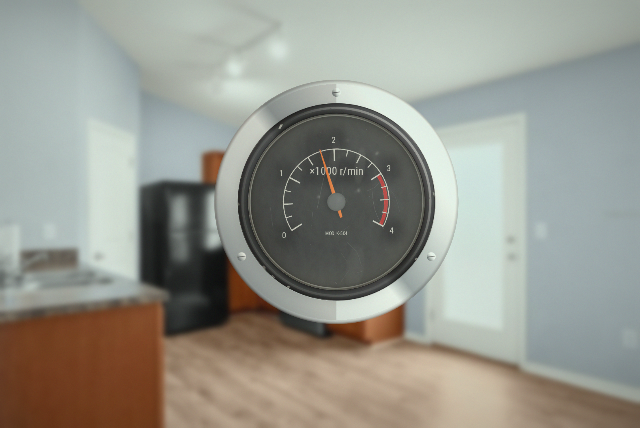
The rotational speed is {"value": 1750, "unit": "rpm"}
